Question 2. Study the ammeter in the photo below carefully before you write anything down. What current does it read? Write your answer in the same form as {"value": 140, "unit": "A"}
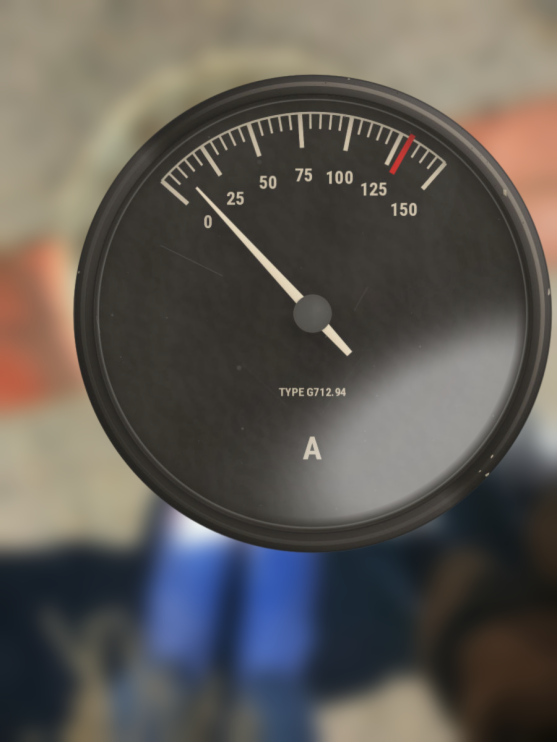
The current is {"value": 10, "unit": "A"}
